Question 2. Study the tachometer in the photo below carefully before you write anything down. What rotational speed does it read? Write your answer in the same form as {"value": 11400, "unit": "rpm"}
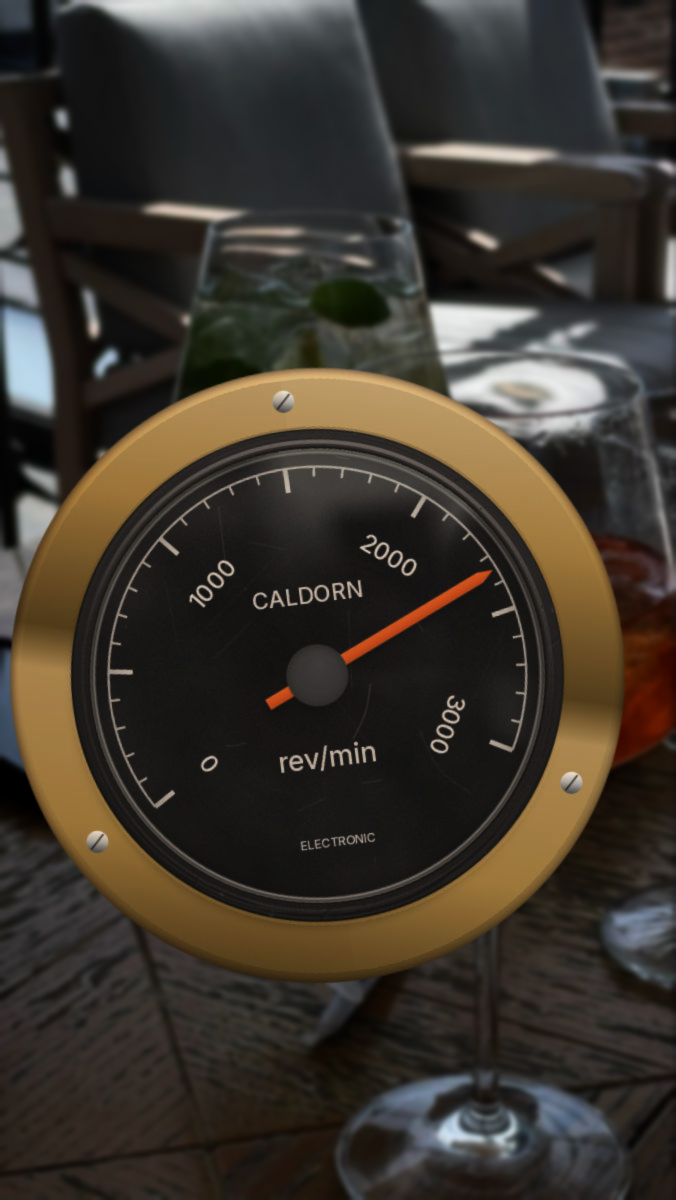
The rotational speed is {"value": 2350, "unit": "rpm"}
